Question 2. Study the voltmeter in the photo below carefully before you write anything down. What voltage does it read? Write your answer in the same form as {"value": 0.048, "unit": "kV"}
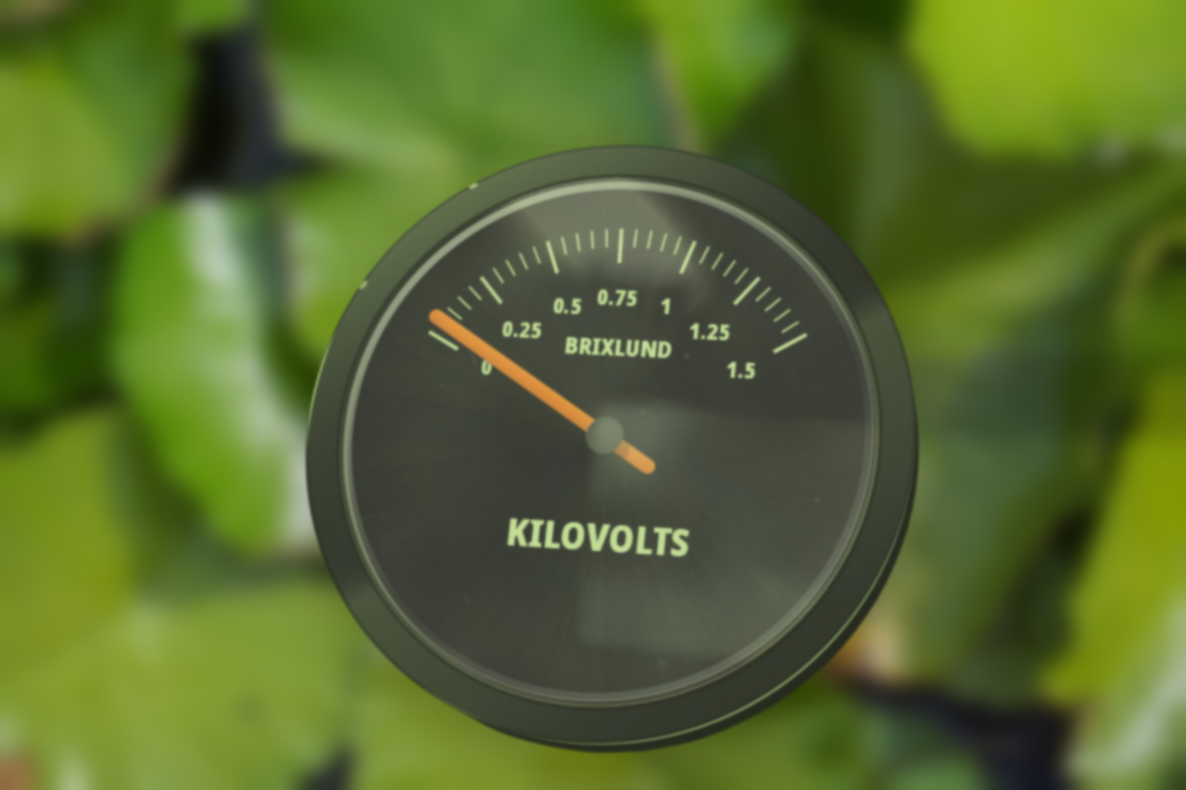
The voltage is {"value": 0.05, "unit": "kV"}
